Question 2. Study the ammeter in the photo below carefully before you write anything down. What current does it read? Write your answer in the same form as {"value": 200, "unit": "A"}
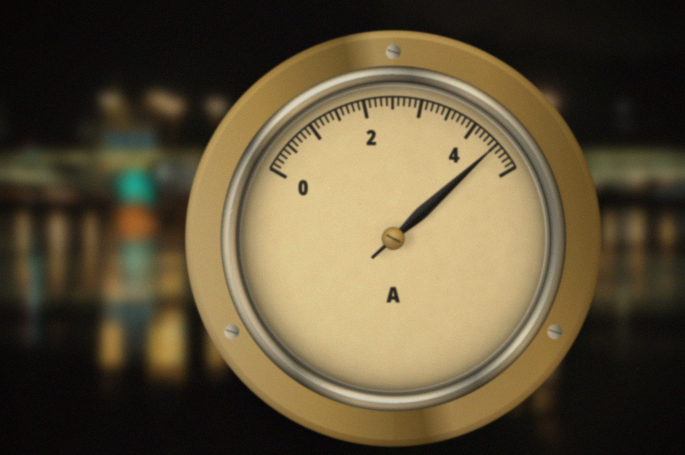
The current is {"value": 4.5, "unit": "A"}
